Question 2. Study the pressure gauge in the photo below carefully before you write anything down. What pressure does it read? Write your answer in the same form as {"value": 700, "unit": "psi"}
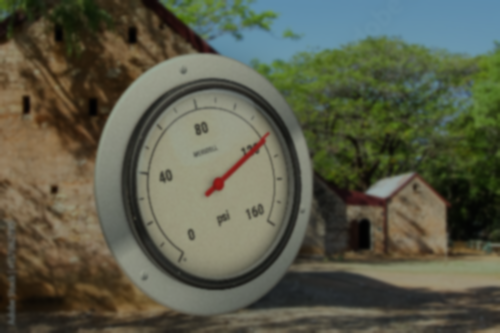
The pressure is {"value": 120, "unit": "psi"}
